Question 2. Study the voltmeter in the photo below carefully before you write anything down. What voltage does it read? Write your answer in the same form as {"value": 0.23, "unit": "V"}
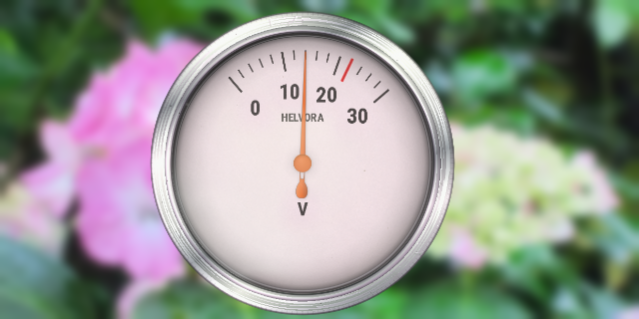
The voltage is {"value": 14, "unit": "V"}
